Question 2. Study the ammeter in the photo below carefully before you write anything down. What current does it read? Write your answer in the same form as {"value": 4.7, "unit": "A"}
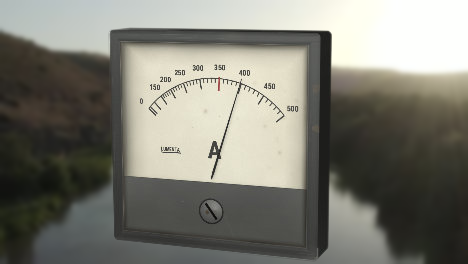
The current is {"value": 400, "unit": "A"}
